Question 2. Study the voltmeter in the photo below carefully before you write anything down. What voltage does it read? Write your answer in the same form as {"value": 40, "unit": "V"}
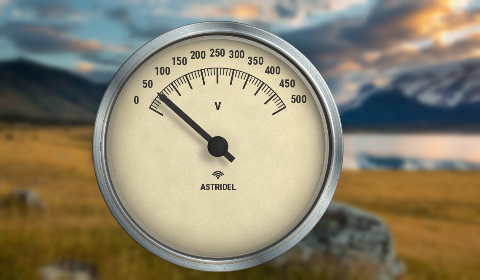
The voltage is {"value": 50, "unit": "V"}
